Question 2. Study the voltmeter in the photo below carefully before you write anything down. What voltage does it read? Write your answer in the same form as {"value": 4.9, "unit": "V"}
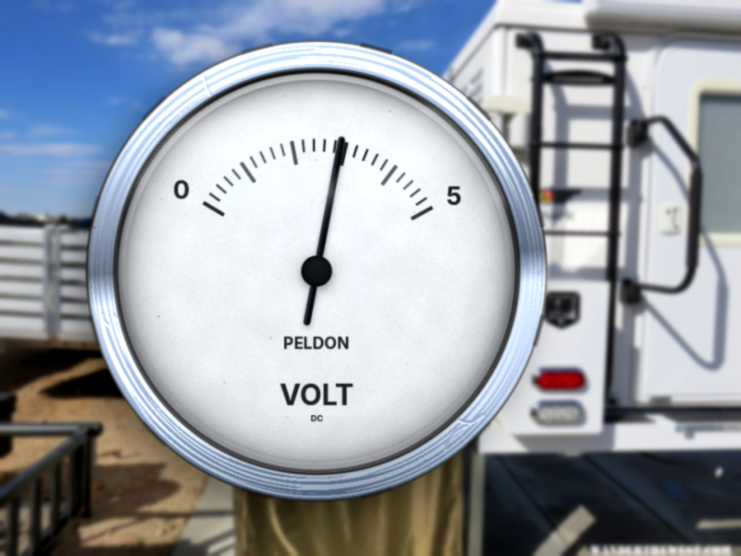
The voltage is {"value": 2.9, "unit": "V"}
